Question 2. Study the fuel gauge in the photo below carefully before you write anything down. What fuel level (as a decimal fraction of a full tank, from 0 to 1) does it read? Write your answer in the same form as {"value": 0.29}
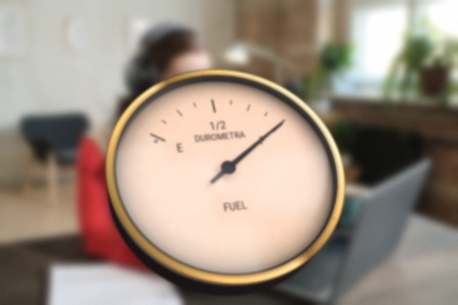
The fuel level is {"value": 1}
